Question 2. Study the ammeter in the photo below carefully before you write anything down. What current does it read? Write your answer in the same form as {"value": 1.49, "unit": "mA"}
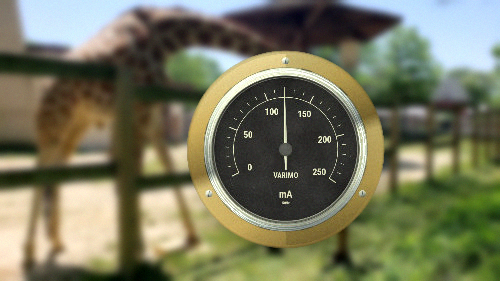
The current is {"value": 120, "unit": "mA"}
